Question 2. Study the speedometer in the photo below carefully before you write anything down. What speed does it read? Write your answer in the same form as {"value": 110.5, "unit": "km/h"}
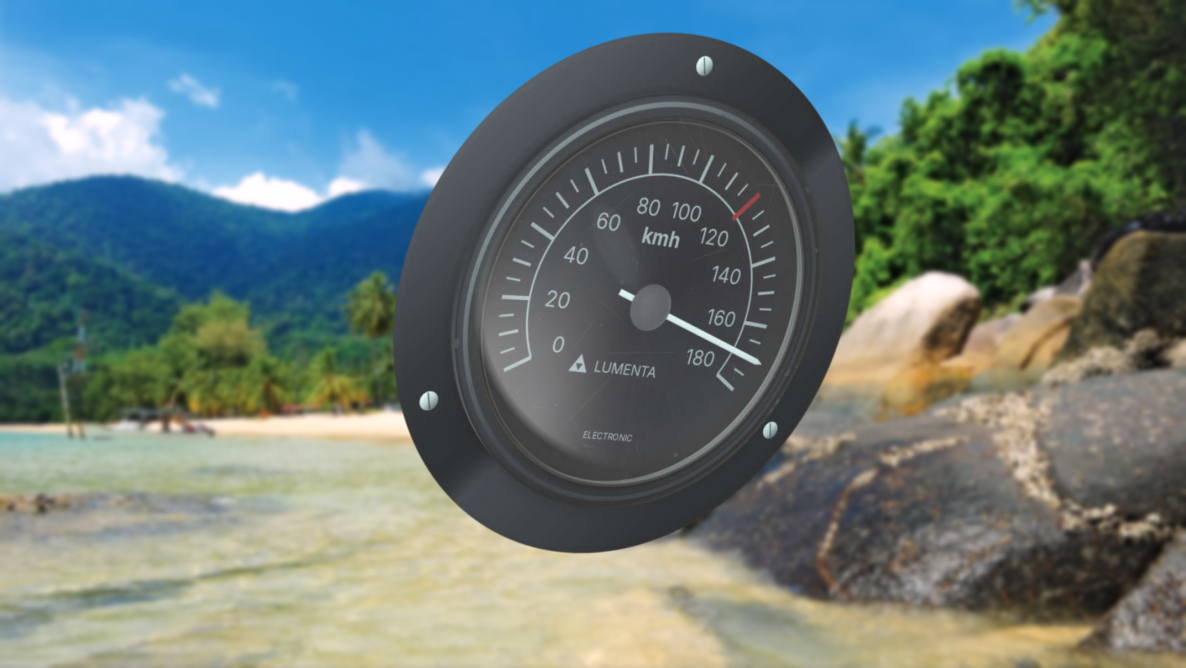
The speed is {"value": 170, "unit": "km/h"}
